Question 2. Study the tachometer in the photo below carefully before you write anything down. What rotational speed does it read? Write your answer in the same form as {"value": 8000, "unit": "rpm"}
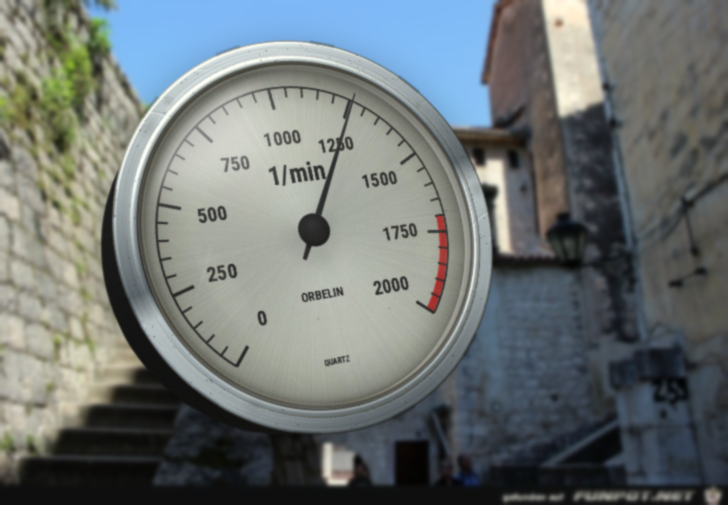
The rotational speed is {"value": 1250, "unit": "rpm"}
